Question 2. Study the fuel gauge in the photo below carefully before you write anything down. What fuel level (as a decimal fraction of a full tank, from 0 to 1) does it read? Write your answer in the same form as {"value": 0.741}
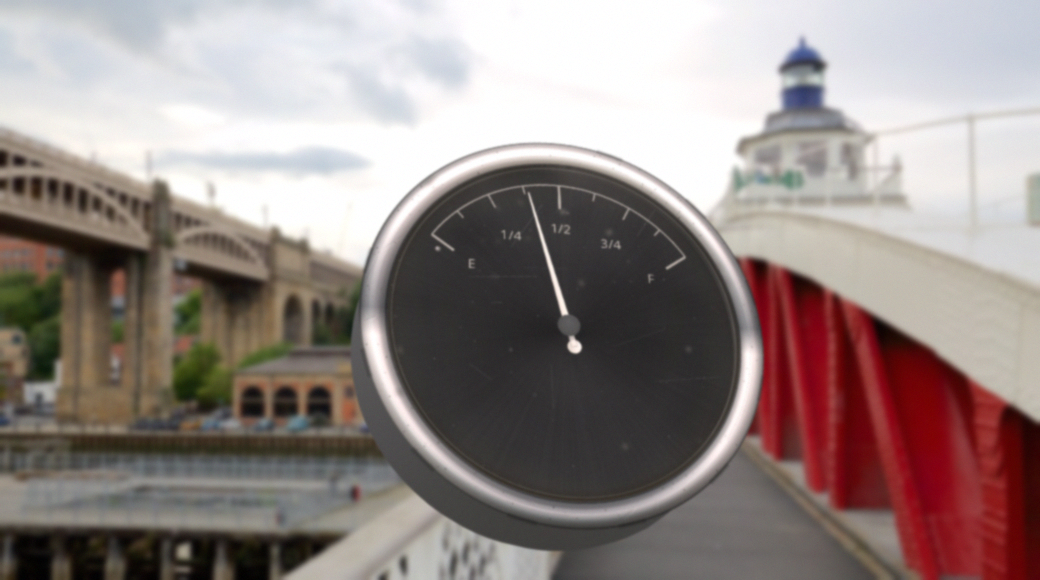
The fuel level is {"value": 0.375}
